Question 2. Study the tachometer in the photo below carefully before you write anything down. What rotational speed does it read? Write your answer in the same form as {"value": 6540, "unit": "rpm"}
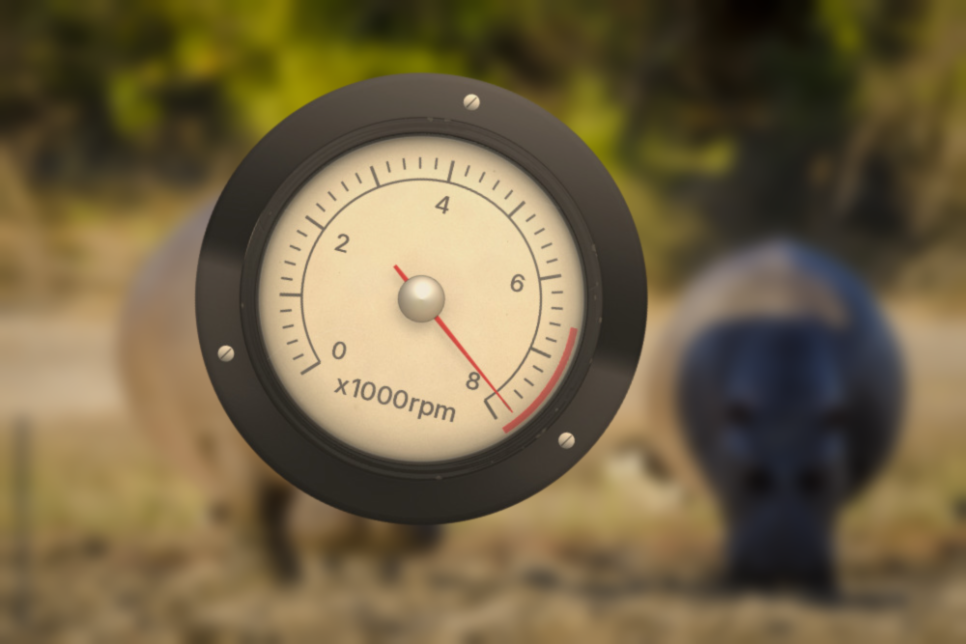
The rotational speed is {"value": 7800, "unit": "rpm"}
